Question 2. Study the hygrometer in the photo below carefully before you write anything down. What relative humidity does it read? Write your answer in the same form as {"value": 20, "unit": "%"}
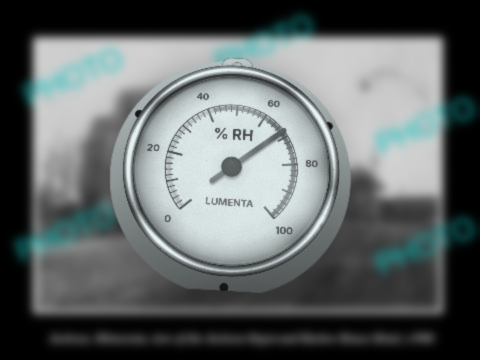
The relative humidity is {"value": 68, "unit": "%"}
